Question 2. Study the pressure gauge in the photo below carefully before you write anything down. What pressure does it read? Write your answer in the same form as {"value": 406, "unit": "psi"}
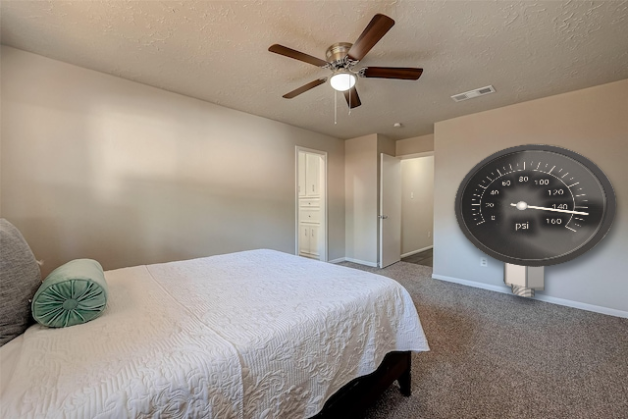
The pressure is {"value": 145, "unit": "psi"}
